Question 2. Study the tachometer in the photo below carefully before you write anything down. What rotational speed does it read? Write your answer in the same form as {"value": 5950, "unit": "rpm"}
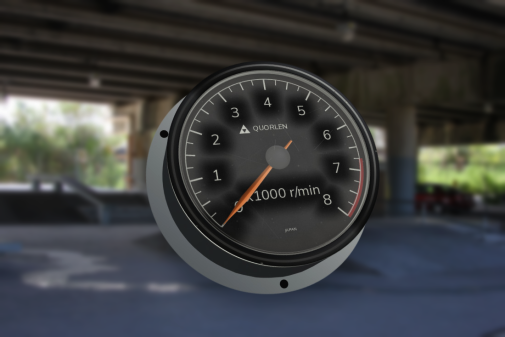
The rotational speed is {"value": 0, "unit": "rpm"}
